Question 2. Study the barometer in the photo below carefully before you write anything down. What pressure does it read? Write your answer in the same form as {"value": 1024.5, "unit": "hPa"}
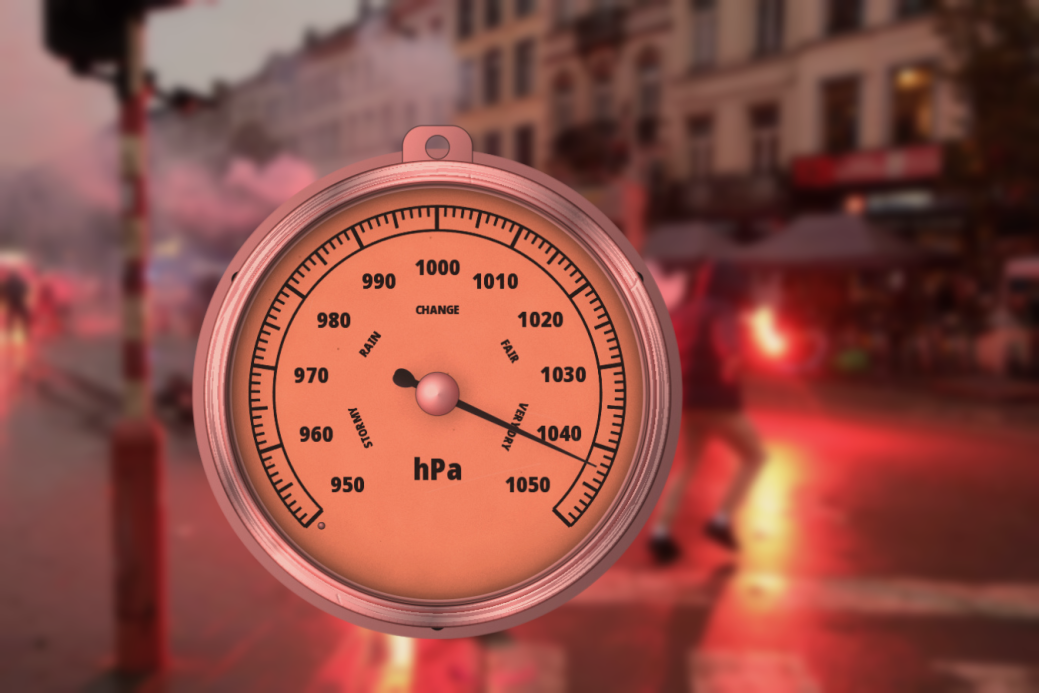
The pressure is {"value": 1042.5, "unit": "hPa"}
